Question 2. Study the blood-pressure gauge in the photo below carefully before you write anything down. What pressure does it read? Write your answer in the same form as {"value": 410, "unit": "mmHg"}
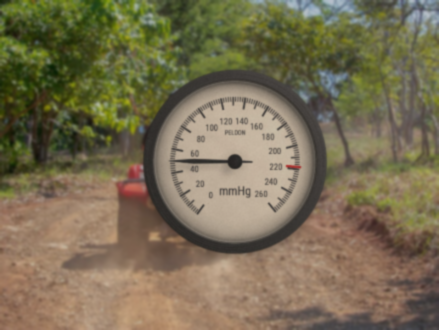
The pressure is {"value": 50, "unit": "mmHg"}
